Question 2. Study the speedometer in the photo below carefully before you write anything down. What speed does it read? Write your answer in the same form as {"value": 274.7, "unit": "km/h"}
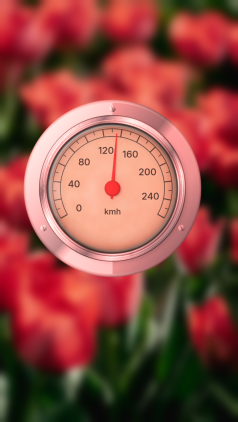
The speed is {"value": 135, "unit": "km/h"}
